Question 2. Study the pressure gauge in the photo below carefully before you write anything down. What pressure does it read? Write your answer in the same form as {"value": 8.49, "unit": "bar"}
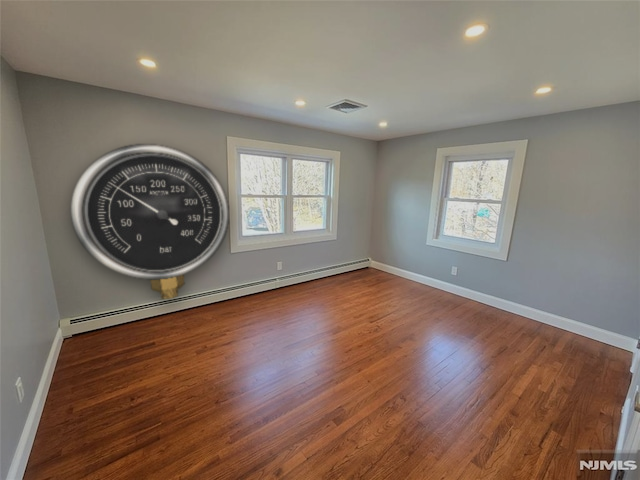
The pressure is {"value": 125, "unit": "bar"}
